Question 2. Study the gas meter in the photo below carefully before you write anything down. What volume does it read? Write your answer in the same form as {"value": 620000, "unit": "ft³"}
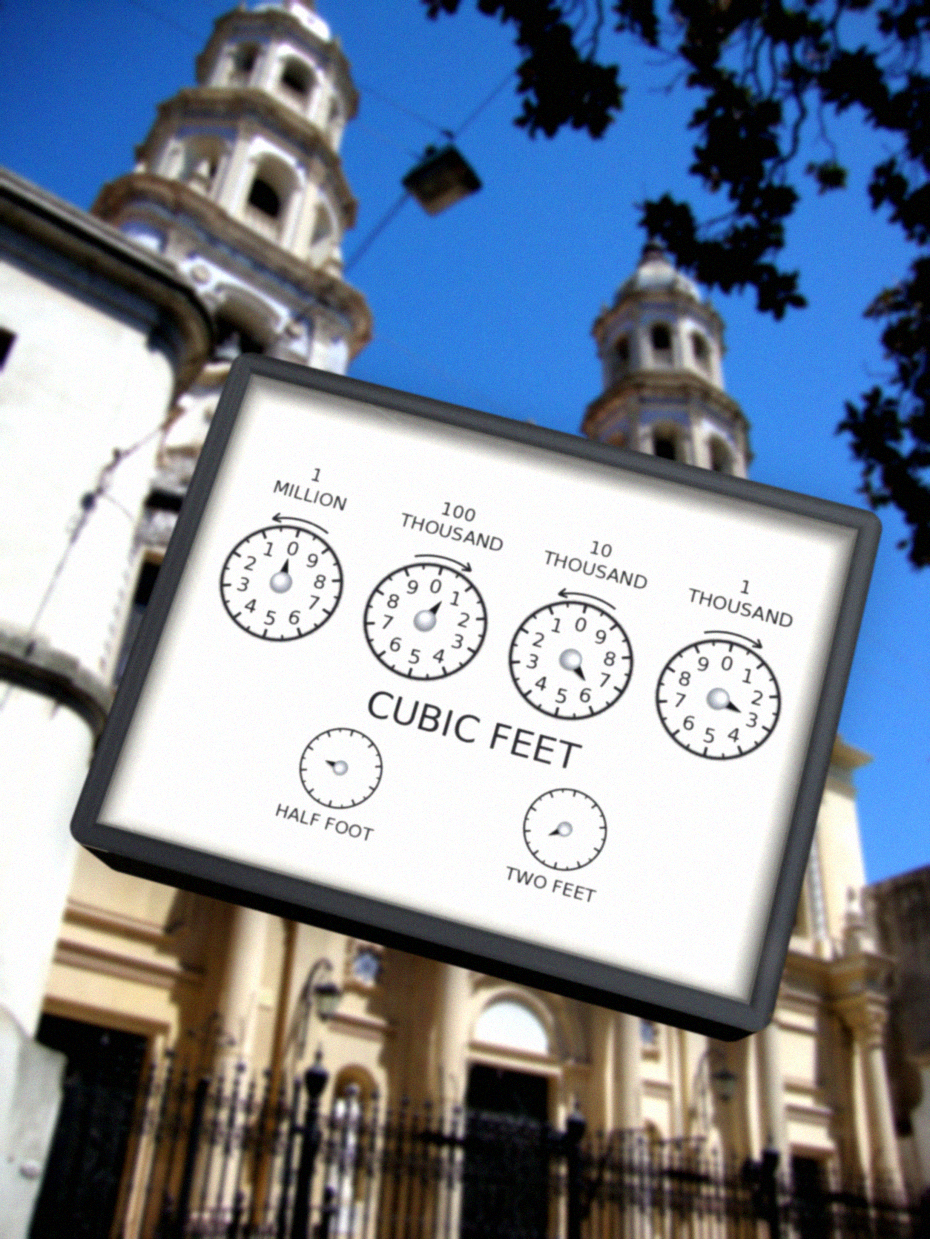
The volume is {"value": 6300, "unit": "ft³"}
